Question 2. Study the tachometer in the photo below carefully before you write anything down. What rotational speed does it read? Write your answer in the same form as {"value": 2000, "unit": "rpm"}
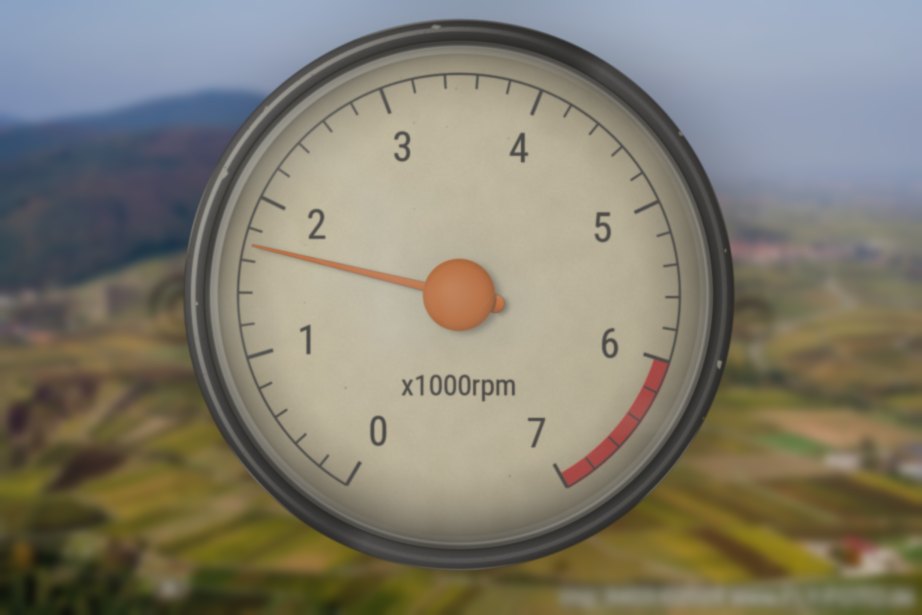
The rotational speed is {"value": 1700, "unit": "rpm"}
